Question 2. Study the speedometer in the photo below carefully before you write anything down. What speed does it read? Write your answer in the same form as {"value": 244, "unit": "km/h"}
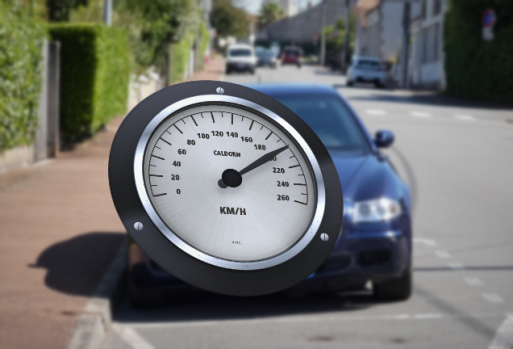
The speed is {"value": 200, "unit": "km/h"}
